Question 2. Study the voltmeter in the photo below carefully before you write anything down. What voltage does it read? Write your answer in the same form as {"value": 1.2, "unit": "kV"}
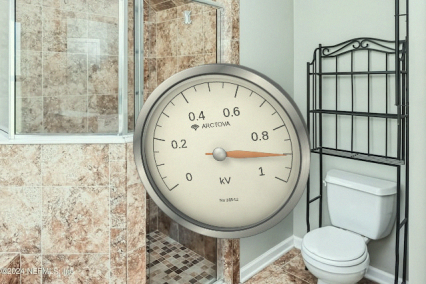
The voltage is {"value": 0.9, "unit": "kV"}
